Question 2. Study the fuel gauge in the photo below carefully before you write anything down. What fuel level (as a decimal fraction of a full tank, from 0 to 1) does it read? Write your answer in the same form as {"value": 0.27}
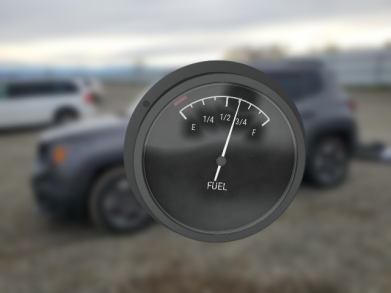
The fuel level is {"value": 0.625}
